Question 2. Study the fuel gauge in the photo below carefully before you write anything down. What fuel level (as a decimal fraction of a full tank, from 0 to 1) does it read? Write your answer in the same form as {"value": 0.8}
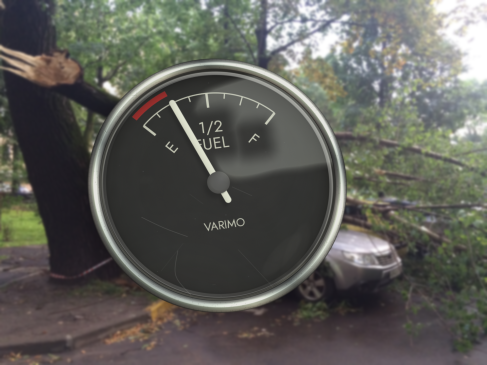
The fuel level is {"value": 0.25}
